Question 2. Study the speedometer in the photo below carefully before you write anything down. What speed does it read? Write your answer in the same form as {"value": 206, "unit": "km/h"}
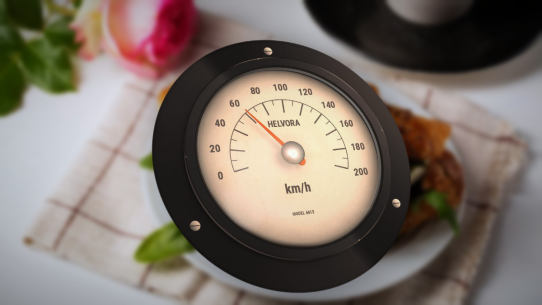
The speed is {"value": 60, "unit": "km/h"}
